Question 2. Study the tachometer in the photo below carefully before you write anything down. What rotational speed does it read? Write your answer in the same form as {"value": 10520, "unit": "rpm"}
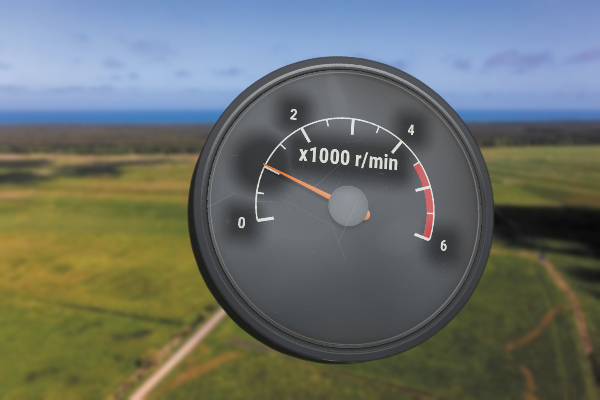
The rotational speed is {"value": 1000, "unit": "rpm"}
